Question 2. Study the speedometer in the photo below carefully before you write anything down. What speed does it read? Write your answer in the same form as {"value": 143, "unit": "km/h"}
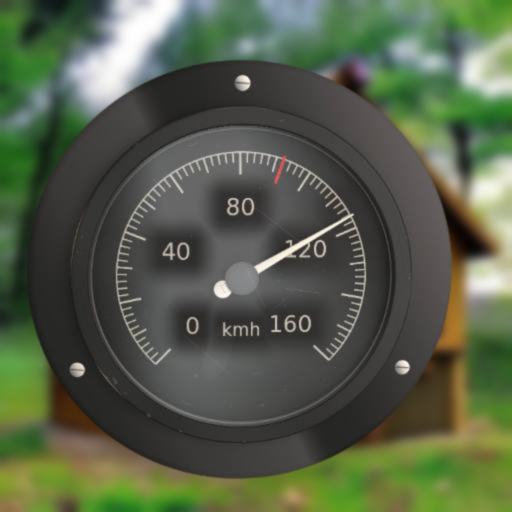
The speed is {"value": 116, "unit": "km/h"}
